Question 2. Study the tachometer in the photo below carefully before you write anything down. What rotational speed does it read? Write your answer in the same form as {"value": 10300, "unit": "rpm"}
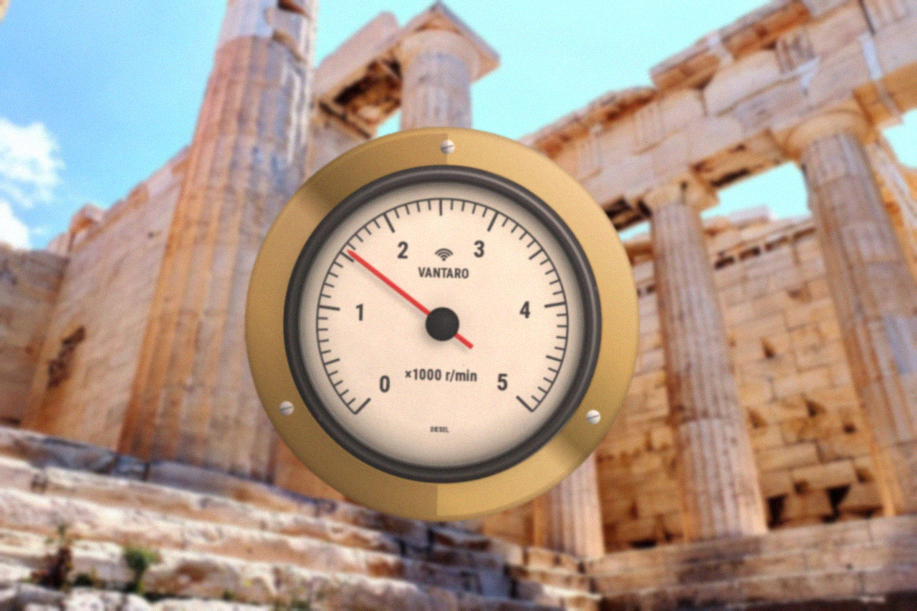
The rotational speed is {"value": 1550, "unit": "rpm"}
